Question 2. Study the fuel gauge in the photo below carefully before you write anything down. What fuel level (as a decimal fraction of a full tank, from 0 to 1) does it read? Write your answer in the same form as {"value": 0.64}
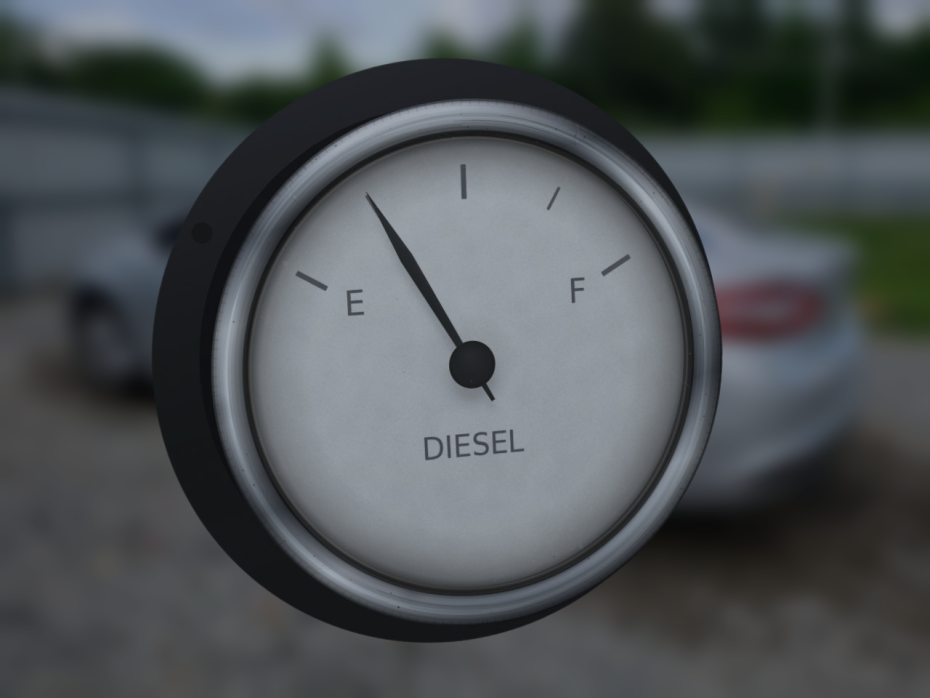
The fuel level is {"value": 0.25}
